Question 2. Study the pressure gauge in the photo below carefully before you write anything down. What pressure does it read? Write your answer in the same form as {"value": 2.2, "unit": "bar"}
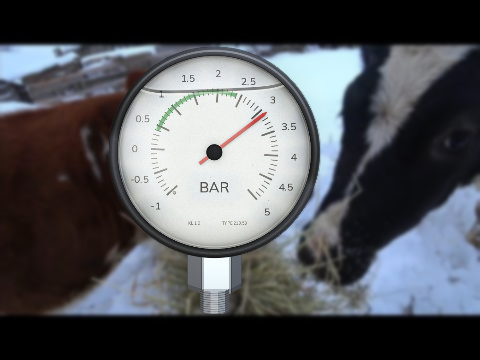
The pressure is {"value": 3.1, "unit": "bar"}
